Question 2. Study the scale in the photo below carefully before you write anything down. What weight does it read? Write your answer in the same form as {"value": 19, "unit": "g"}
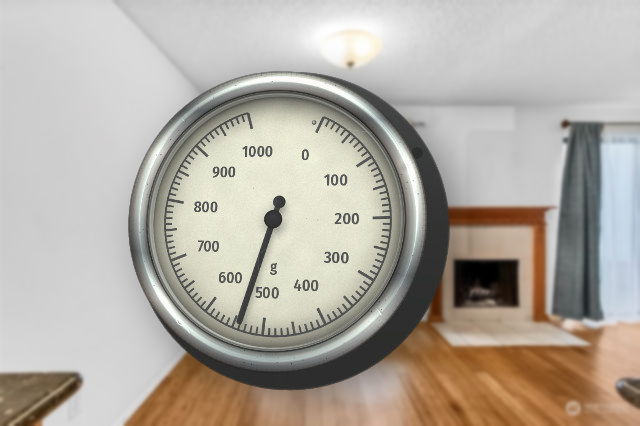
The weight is {"value": 540, "unit": "g"}
